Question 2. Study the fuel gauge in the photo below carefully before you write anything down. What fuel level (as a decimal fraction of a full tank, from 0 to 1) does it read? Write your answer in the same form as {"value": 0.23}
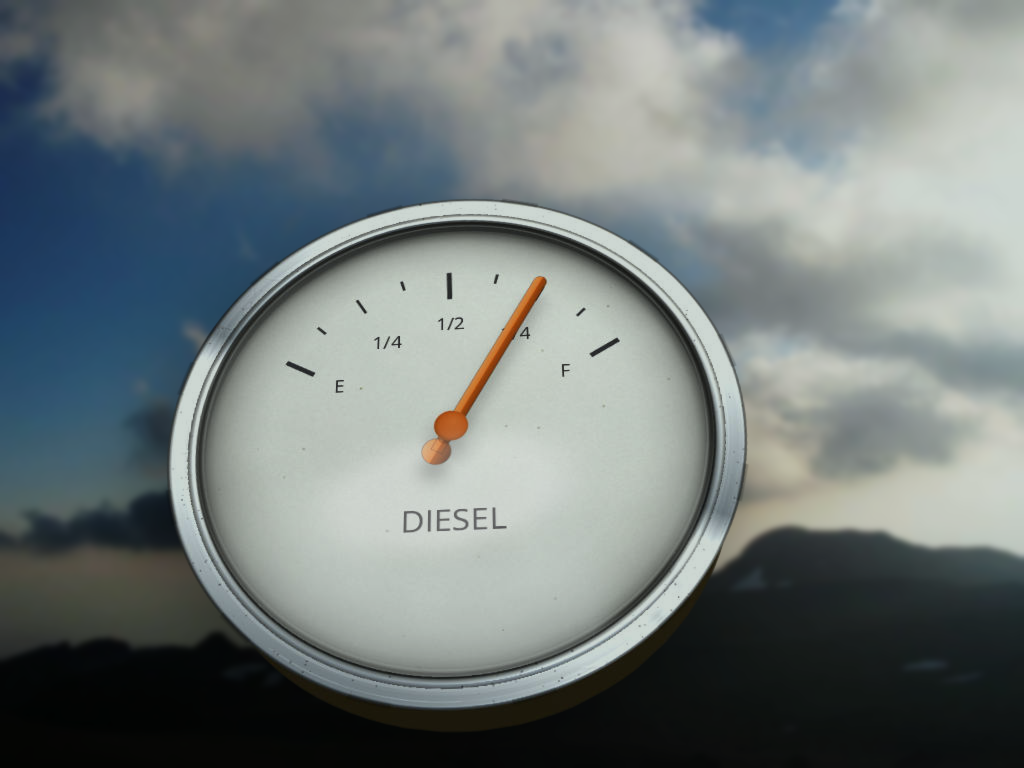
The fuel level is {"value": 0.75}
